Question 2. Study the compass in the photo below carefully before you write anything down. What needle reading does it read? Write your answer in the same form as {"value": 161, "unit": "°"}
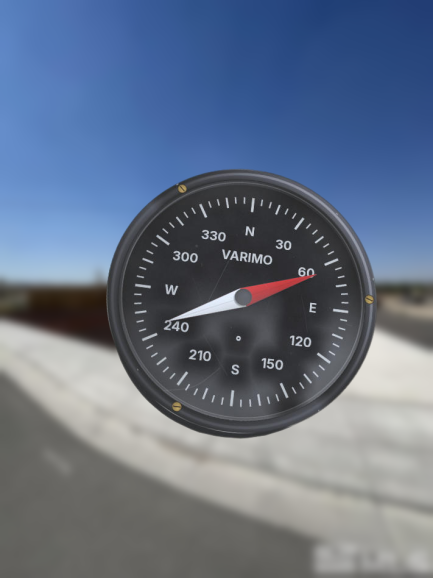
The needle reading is {"value": 65, "unit": "°"}
